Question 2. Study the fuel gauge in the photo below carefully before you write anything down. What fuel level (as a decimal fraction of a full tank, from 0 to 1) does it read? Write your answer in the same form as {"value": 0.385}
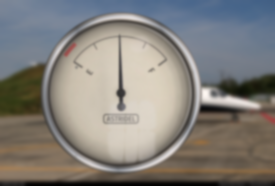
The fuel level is {"value": 0.5}
